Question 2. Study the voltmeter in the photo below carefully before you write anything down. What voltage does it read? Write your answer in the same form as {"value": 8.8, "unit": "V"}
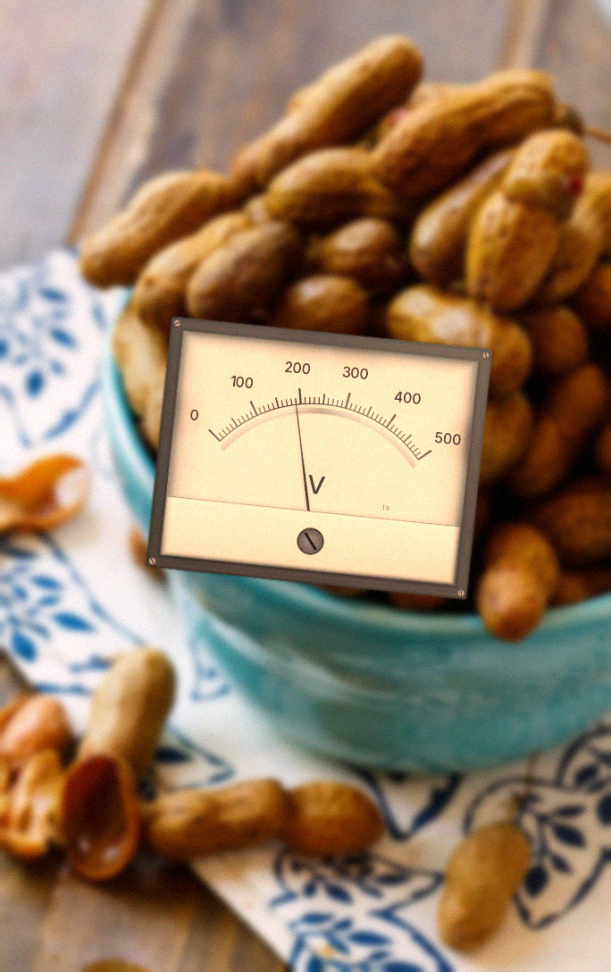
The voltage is {"value": 190, "unit": "V"}
